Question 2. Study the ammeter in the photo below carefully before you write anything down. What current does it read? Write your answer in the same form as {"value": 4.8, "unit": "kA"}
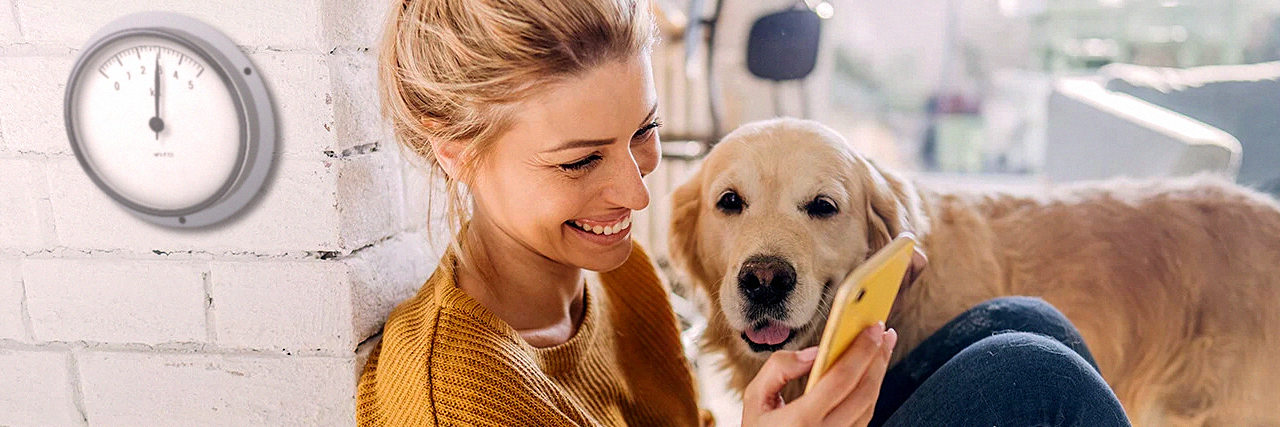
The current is {"value": 3, "unit": "kA"}
